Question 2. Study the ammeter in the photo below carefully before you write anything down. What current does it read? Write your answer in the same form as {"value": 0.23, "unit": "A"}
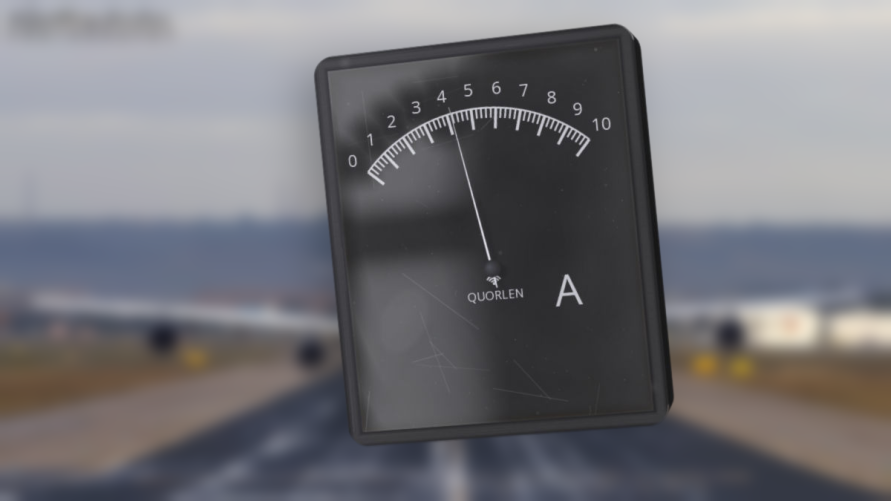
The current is {"value": 4.2, "unit": "A"}
